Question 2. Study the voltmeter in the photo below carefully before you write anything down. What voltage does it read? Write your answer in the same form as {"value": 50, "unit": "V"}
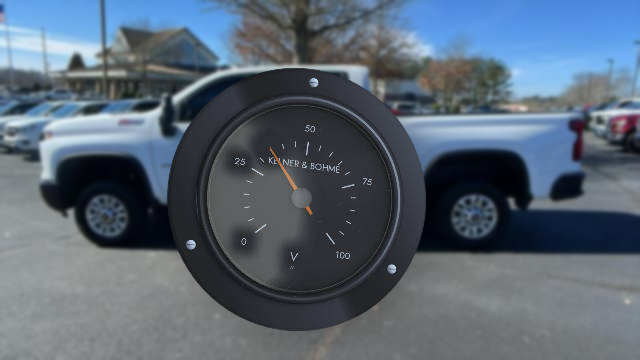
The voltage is {"value": 35, "unit": "V"}
